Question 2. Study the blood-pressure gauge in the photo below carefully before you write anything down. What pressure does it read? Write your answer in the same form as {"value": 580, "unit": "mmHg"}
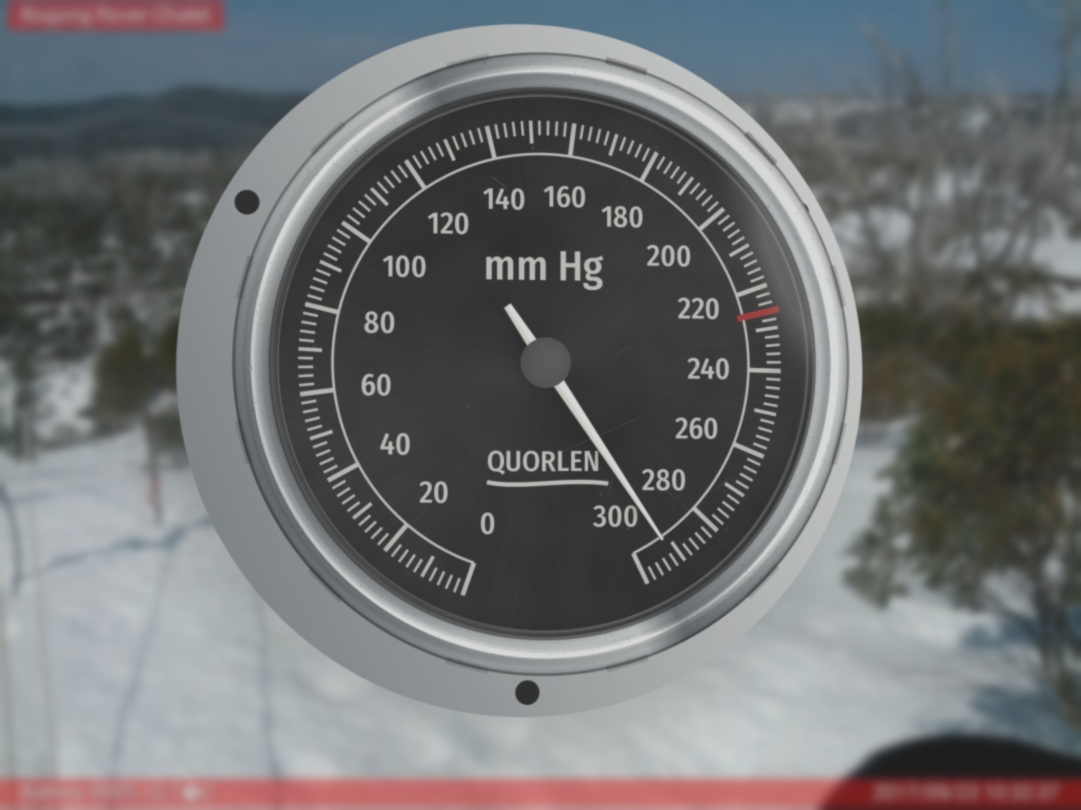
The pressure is {"value": 292, "unit": "mmHg"}
